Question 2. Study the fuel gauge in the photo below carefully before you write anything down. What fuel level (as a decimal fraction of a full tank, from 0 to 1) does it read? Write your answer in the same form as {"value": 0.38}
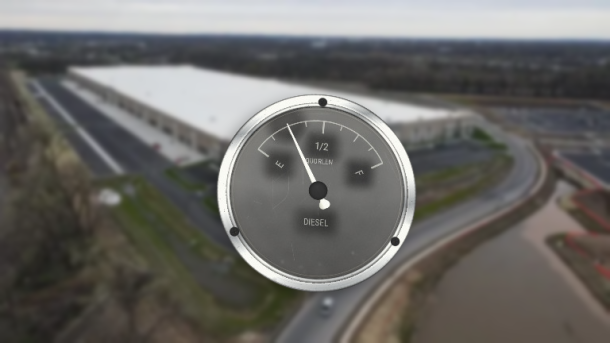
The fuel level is {"value": 0.25}
